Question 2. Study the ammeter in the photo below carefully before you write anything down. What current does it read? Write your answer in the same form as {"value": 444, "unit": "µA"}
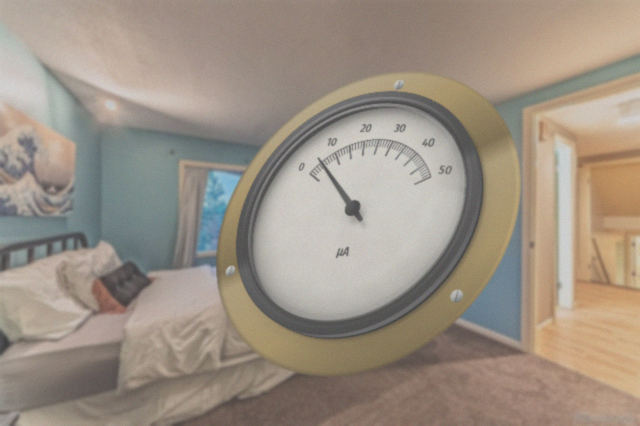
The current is {"value": 5, "unit": "µA"}
